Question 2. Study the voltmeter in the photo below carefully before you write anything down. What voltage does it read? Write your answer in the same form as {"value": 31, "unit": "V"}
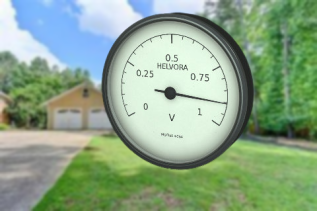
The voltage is {"value": 0.9, "unit": "V"}
